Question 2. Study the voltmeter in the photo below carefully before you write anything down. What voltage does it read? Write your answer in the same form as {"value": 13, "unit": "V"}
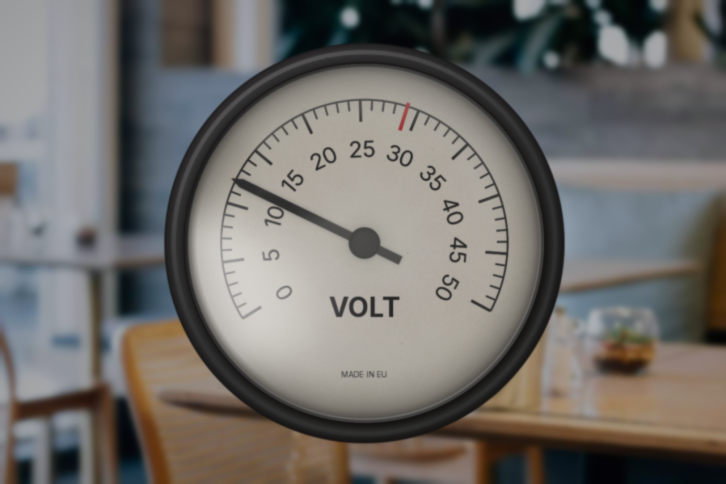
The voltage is {"value": 12, "unit": "V"}
